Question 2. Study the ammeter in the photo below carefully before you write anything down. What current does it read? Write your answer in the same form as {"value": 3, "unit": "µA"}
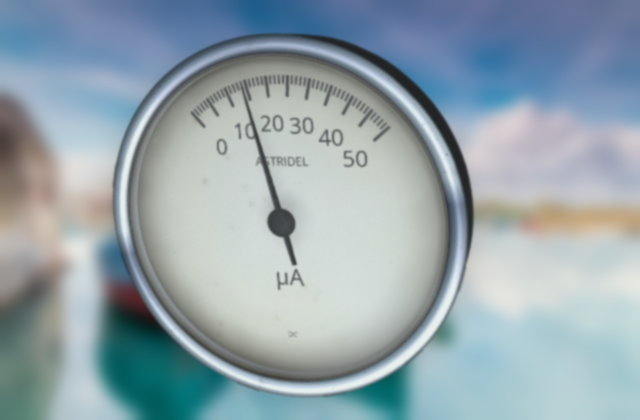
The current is {"value": 15, "unit": "µA"}
